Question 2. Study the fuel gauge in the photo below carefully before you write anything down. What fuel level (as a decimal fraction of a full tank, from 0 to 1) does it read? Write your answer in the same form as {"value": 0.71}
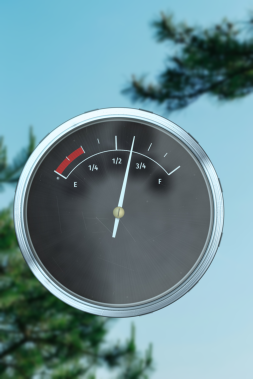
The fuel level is {"value": 0.625}
